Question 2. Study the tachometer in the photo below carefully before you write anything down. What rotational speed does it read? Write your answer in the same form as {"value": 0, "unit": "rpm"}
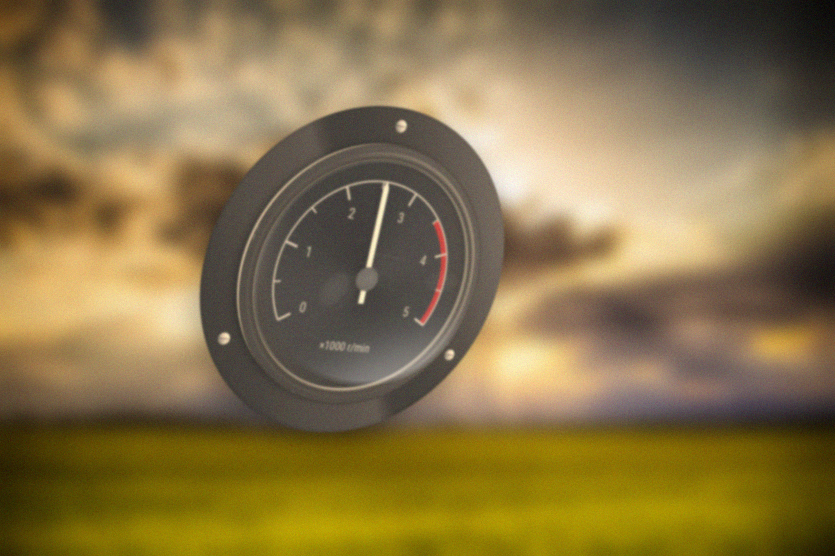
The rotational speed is {"value": 2500, "unit": "rpm"}
